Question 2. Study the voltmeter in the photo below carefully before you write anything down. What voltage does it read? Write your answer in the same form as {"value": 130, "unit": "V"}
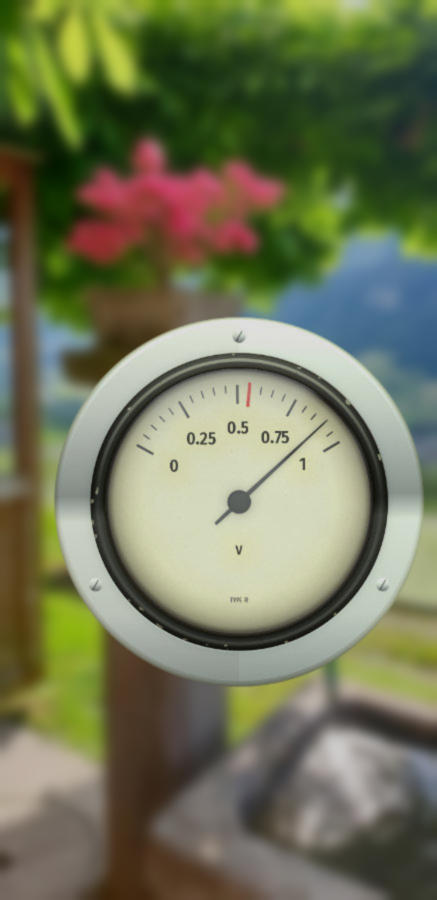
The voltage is {"value": 0.9, "unit": "V"}
